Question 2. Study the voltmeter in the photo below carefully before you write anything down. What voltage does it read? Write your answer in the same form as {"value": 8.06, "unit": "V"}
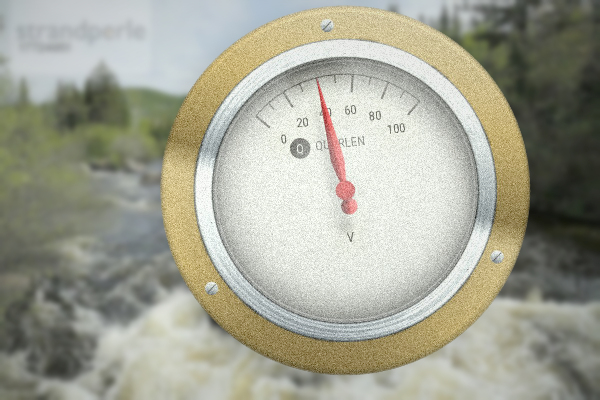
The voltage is {"value": 40, "unit": "V"}
